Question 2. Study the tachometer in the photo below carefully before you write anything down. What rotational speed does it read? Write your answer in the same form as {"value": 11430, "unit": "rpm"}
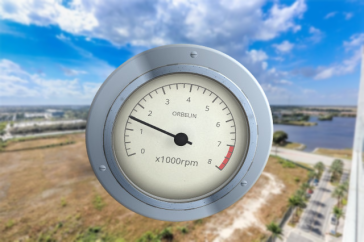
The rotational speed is {"value": 1500, "unit": "rpm"}
